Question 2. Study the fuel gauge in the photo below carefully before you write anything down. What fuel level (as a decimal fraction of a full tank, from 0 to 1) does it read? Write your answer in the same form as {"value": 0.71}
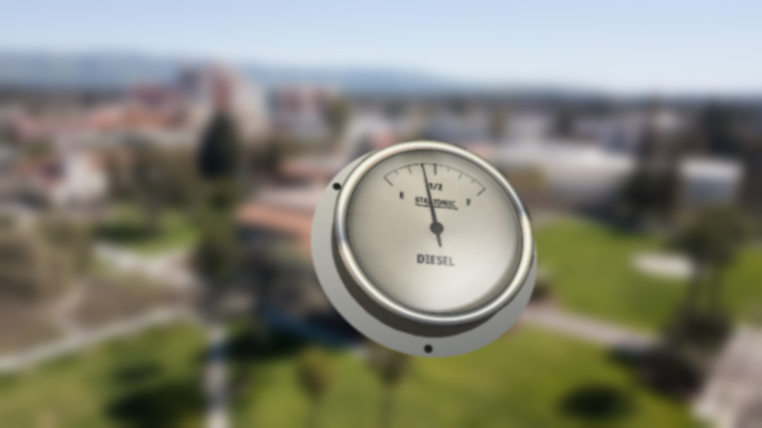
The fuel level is {"value": 0.375}
